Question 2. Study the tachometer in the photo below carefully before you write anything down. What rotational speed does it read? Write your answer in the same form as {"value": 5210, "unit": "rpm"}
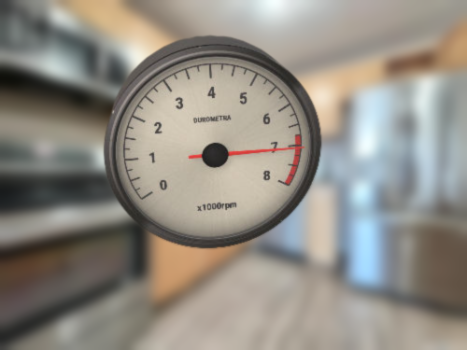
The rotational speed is {"value": 7000, "unit": "rpm"}
